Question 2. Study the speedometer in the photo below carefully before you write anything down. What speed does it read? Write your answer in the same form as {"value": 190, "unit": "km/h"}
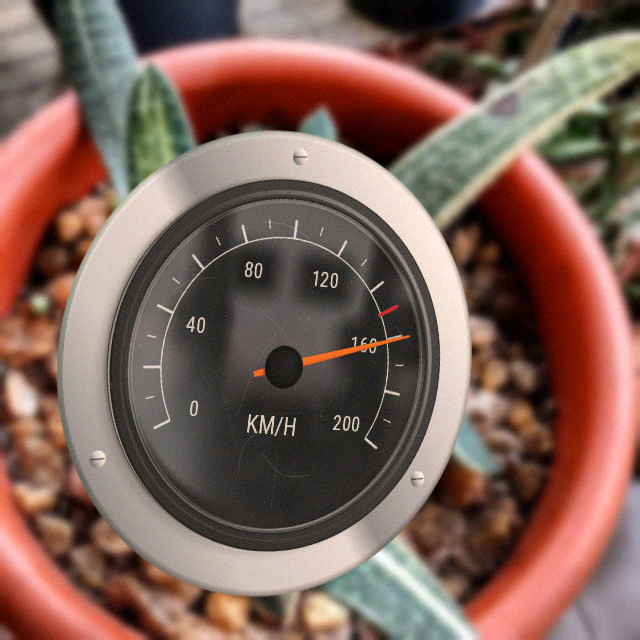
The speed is {"value": 160, "unit": "km/h"}
